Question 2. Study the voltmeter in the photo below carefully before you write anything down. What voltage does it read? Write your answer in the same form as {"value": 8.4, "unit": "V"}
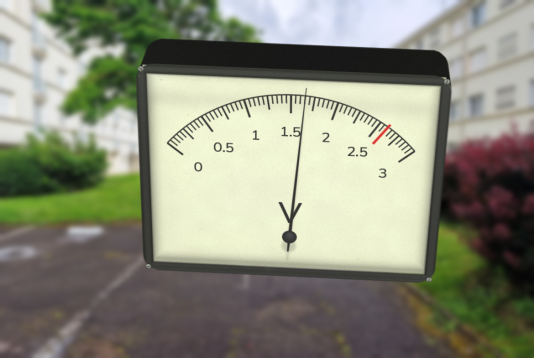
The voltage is {"value": 1.65, "unit": "V"}
